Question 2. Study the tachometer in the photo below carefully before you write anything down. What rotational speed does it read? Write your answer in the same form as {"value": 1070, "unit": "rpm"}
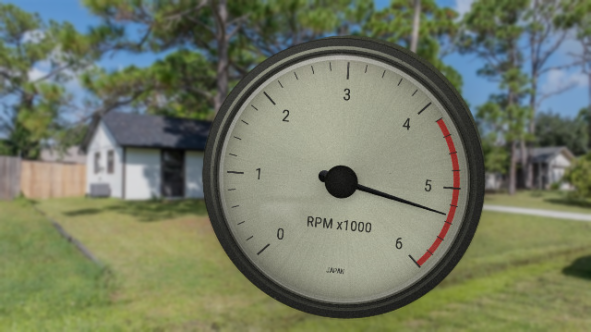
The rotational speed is {"value": 5300, "unit": "rpm"}
